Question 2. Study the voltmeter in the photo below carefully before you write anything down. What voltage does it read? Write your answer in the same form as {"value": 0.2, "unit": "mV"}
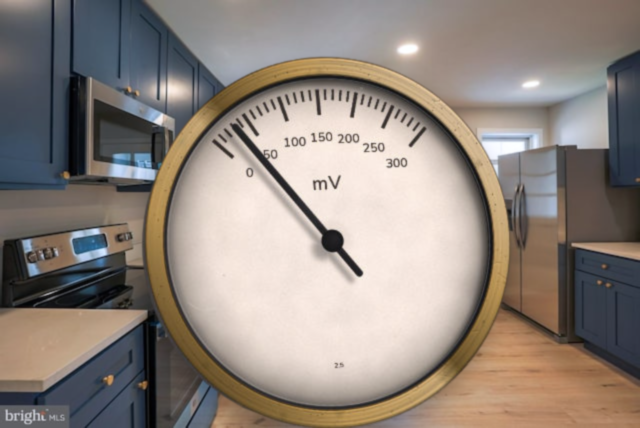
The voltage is {"value": 30, "unit": "mV"}
